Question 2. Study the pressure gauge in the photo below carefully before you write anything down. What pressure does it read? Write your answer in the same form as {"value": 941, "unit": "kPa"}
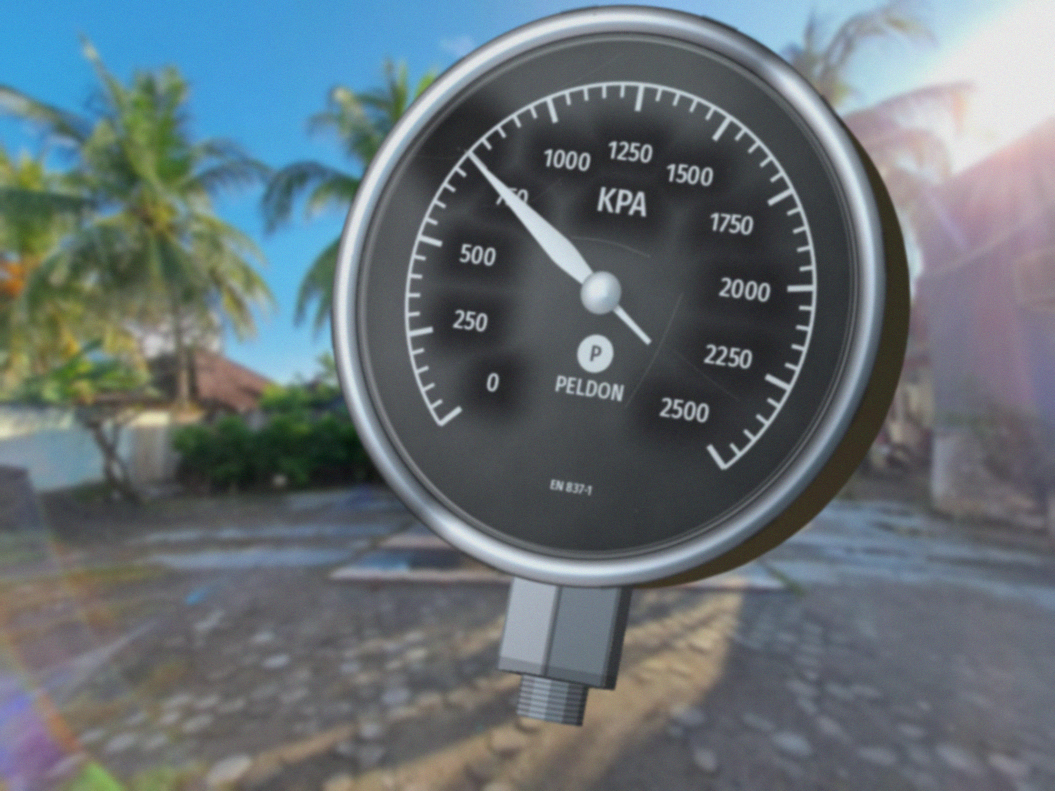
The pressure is {"value": 750, "unit": "kPa"}
